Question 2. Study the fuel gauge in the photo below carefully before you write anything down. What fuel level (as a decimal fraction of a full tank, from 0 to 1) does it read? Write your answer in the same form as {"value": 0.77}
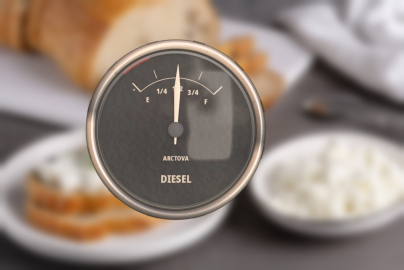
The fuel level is {"value": 0.5}
